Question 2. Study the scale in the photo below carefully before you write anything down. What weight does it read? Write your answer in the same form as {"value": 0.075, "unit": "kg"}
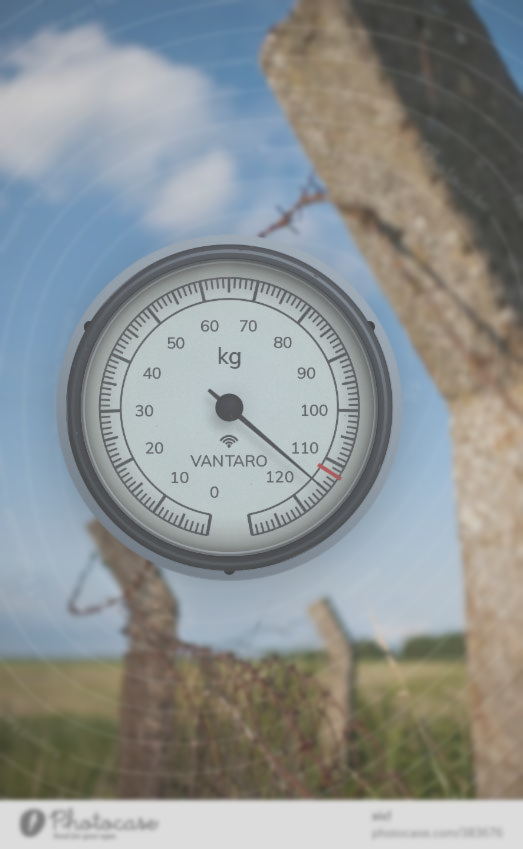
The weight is {"value": 115, "unit": "kg"}
